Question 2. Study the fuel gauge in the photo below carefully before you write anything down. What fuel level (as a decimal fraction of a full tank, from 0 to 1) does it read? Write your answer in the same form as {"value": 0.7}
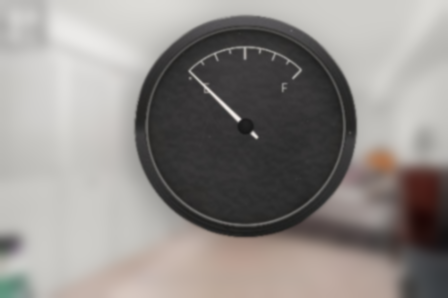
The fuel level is {"value": 0}
